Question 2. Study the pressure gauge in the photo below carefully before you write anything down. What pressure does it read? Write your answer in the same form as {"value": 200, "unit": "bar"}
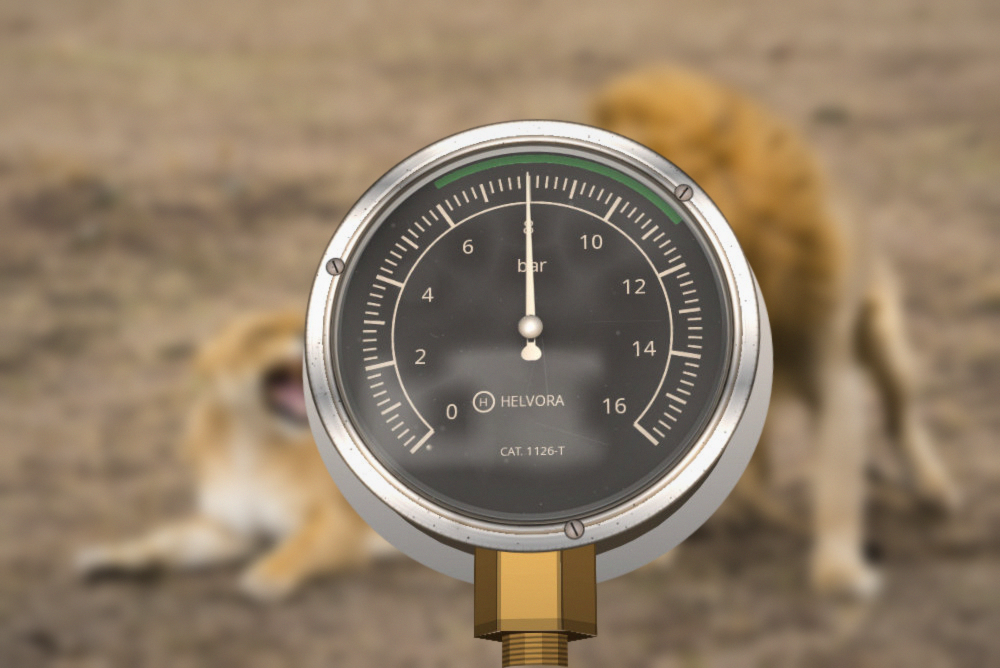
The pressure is {"value": 8, "unit": "bar"}
